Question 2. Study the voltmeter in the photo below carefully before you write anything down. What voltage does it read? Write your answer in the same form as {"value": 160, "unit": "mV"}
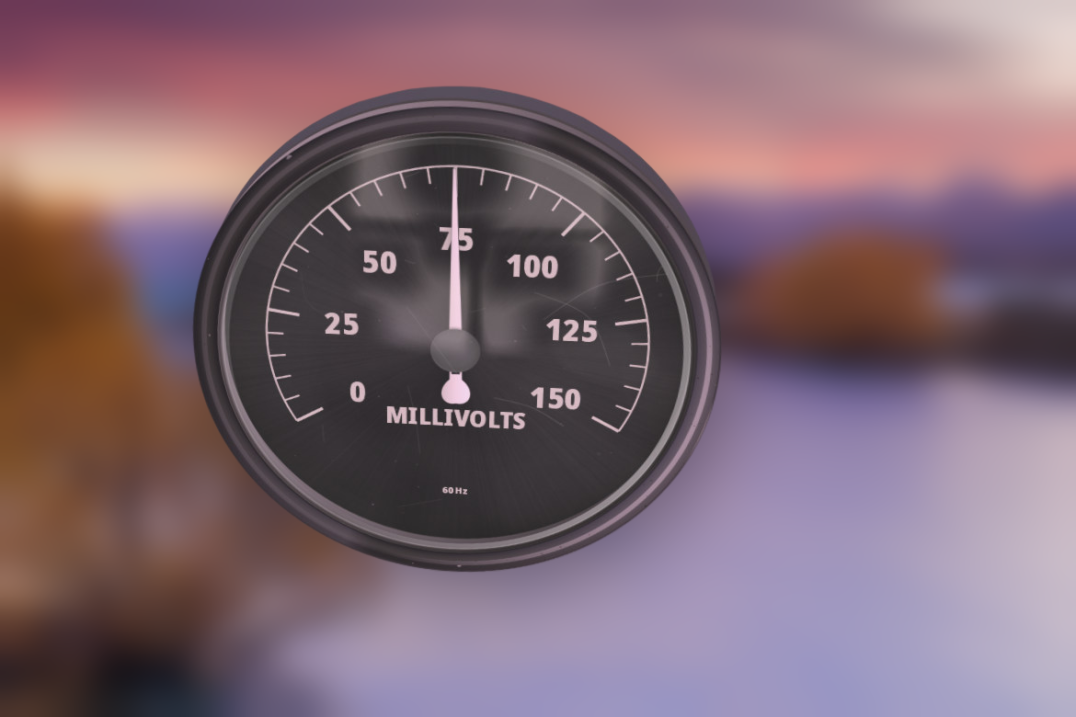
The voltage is {"value": 75, "unit": "mV"}
